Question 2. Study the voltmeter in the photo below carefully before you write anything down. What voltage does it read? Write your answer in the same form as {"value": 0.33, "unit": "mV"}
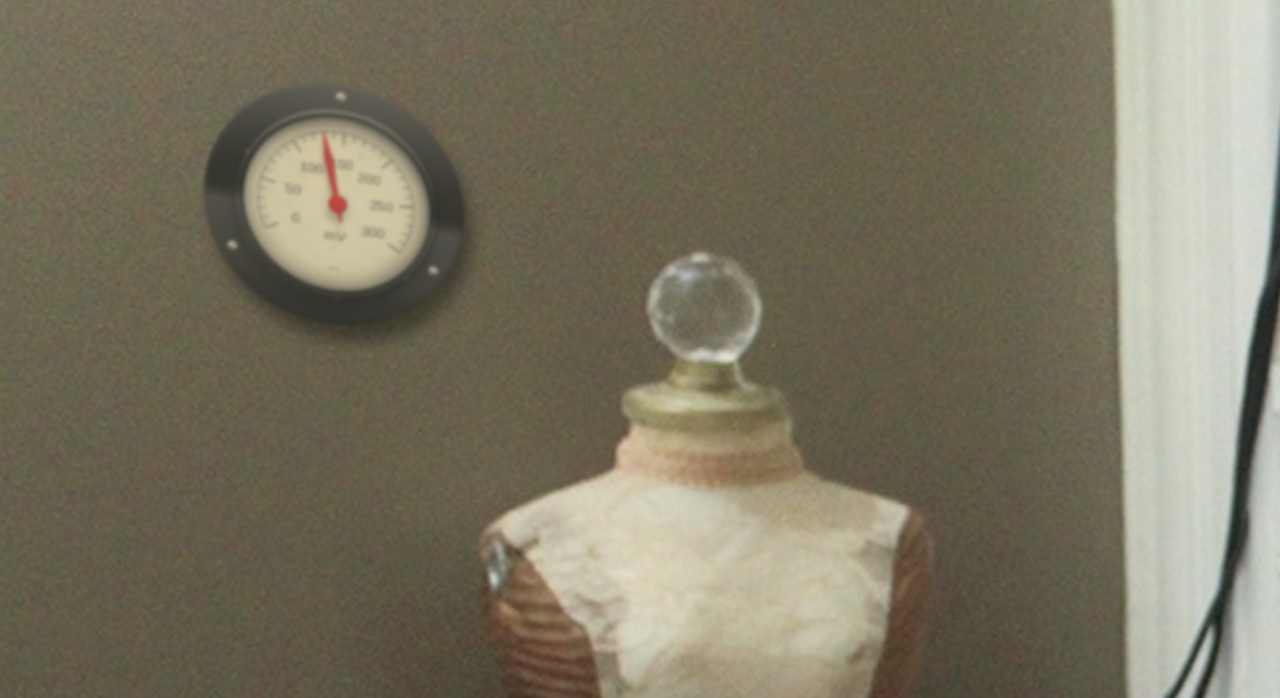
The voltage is {"value": 130, "unit": "mV"}
